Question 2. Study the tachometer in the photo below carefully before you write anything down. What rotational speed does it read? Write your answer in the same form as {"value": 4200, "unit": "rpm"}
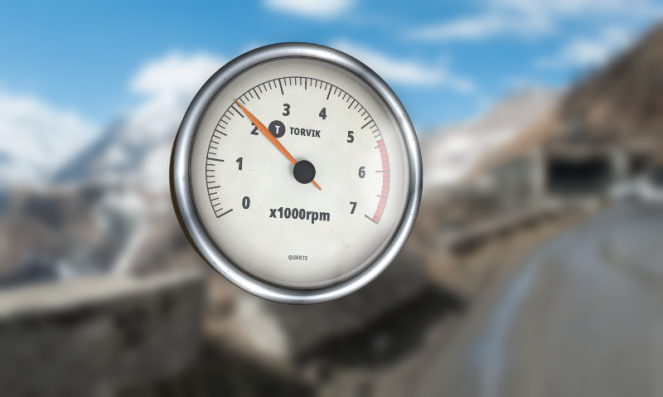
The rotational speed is {"value": 2100, "unit": "rpm"}
